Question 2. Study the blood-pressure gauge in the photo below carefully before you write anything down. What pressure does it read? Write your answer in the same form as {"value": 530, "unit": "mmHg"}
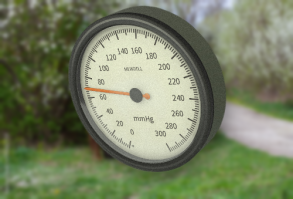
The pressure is {"value": 70, "unit": "mmHg"}
